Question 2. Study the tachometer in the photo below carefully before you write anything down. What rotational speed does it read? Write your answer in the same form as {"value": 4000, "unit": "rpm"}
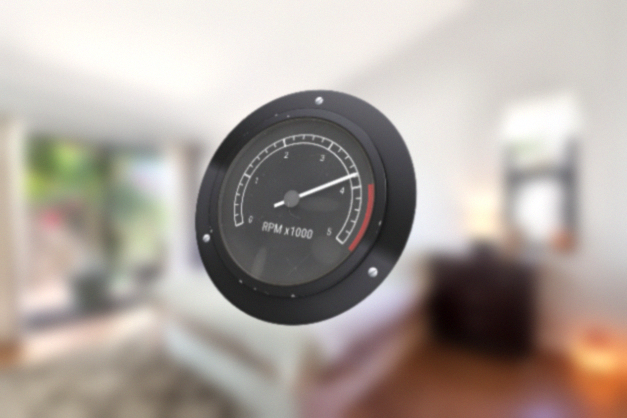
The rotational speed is {"value": 3800, "unit": "rpm"}
